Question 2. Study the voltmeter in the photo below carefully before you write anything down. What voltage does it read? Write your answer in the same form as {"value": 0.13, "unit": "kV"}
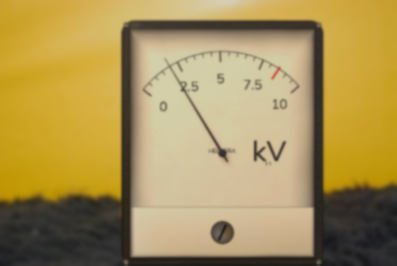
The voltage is {"value": 2, "unit": "kV"}
